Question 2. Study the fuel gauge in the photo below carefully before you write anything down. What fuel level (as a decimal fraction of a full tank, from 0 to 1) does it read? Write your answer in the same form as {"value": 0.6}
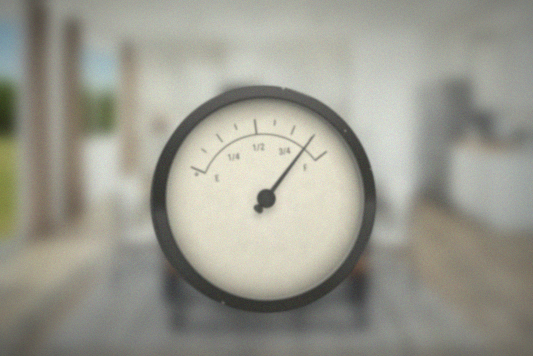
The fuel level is {"value": 0.875}
